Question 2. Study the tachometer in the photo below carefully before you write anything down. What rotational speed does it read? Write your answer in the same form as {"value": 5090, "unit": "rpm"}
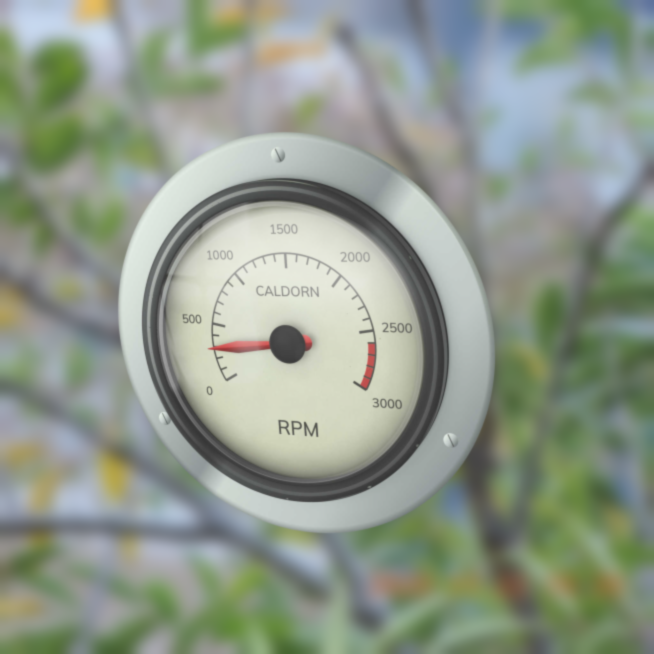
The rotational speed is {"value": 300, "unit": "rpm"}
